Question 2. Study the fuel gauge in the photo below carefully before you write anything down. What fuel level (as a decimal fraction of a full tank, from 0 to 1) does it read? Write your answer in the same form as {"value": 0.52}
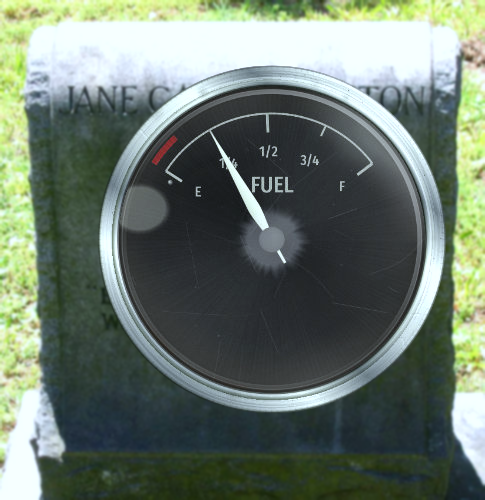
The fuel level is {"value": 0.25}
